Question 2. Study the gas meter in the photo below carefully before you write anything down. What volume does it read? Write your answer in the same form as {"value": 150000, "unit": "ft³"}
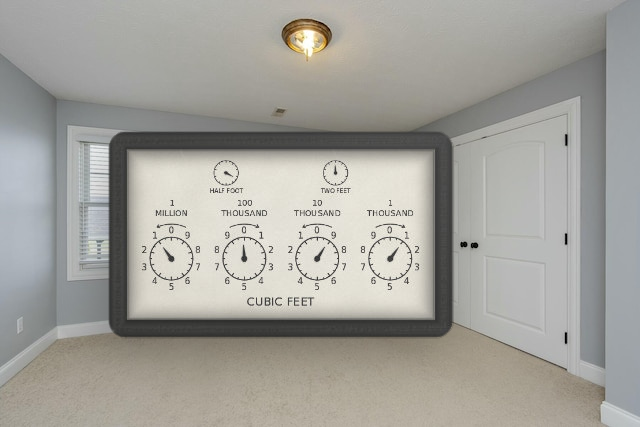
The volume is {"value": 99100, "unit": "ft³"}
